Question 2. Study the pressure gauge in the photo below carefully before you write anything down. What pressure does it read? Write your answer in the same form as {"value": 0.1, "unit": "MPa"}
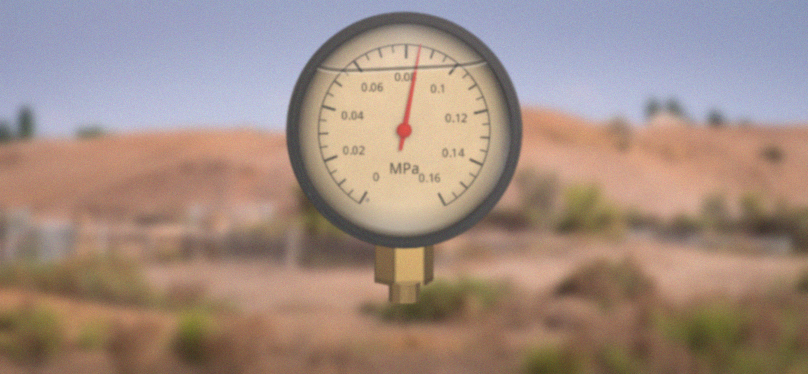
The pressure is {"value": 0.085, "unit": "MPa"}
